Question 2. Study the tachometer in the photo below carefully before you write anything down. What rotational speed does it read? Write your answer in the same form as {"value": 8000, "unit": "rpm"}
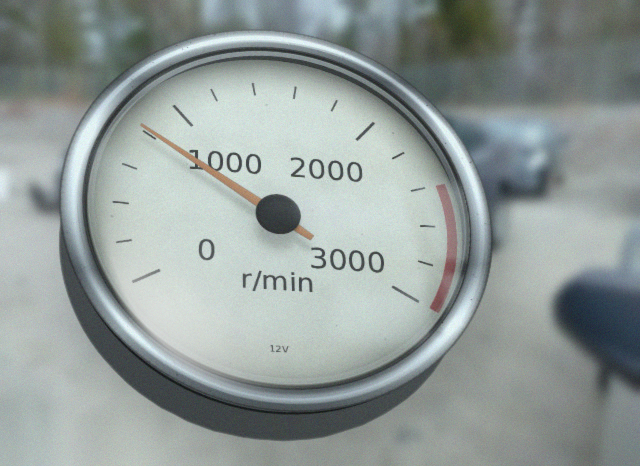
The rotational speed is {"value": 800, "unit": "rpm"}
